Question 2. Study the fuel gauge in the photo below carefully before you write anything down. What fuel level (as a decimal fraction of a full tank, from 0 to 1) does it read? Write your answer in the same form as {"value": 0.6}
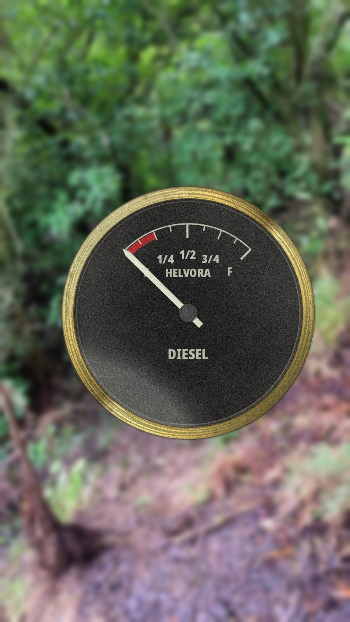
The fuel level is {"value": 0}
